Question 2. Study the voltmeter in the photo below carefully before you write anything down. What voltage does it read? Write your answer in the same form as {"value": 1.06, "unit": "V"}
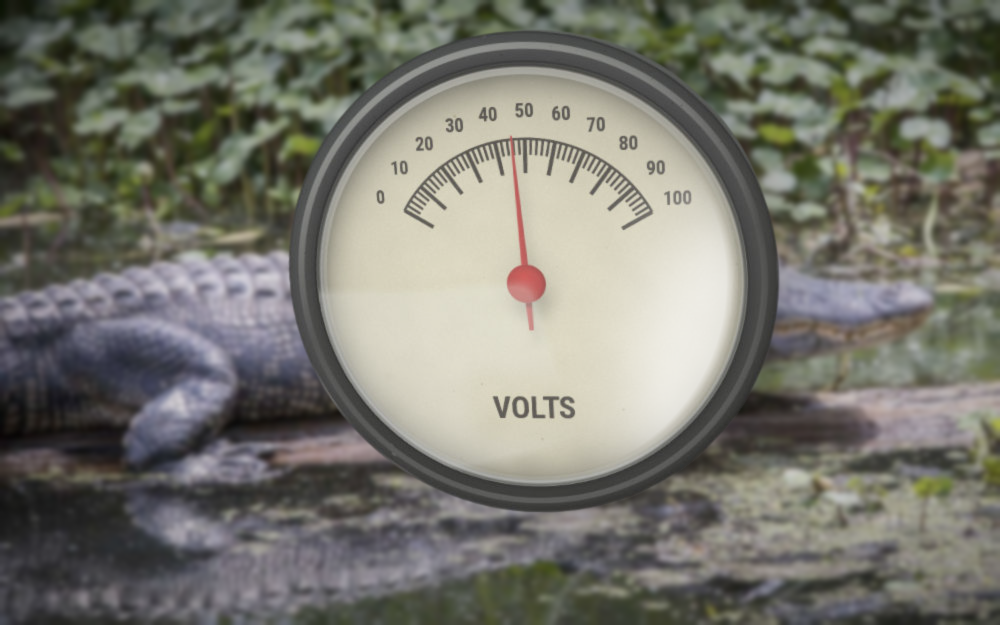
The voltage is {"value": 46, "unit": "V"}
